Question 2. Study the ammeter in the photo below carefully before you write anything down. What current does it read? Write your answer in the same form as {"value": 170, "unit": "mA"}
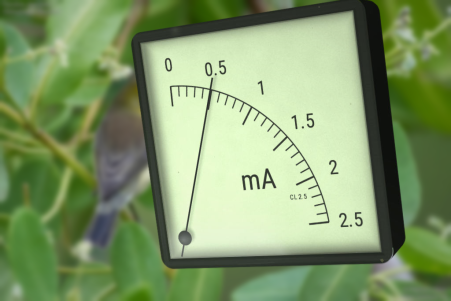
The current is {"value": 0.5, "unit": "mA"}
